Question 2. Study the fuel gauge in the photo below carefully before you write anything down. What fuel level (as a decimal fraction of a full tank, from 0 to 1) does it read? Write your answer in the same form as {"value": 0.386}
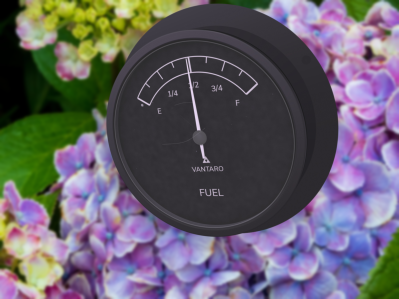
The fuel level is {"value": 0.5}
